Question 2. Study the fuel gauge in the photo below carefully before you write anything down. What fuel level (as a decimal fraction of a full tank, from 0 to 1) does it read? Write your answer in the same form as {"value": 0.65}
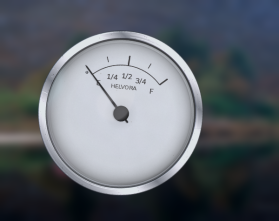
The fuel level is {"value": 0}
